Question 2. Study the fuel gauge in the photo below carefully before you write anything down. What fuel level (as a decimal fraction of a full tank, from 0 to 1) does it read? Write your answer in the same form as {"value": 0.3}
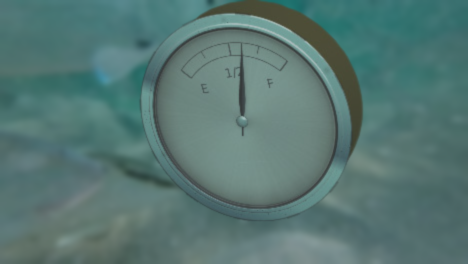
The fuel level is {"value": 0.625}
